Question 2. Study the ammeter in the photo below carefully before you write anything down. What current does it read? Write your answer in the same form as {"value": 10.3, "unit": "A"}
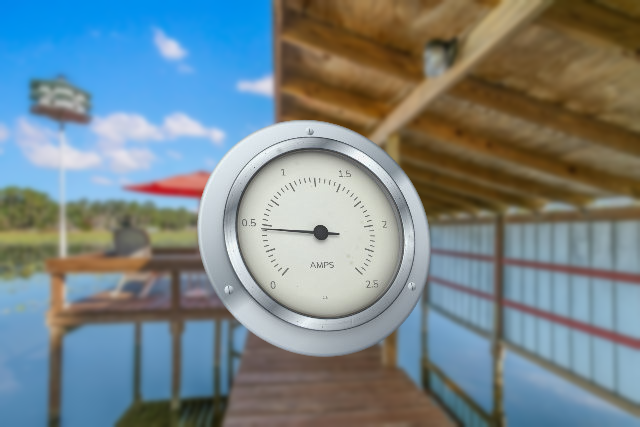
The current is {"value": 0.45, "unit": "A"}
